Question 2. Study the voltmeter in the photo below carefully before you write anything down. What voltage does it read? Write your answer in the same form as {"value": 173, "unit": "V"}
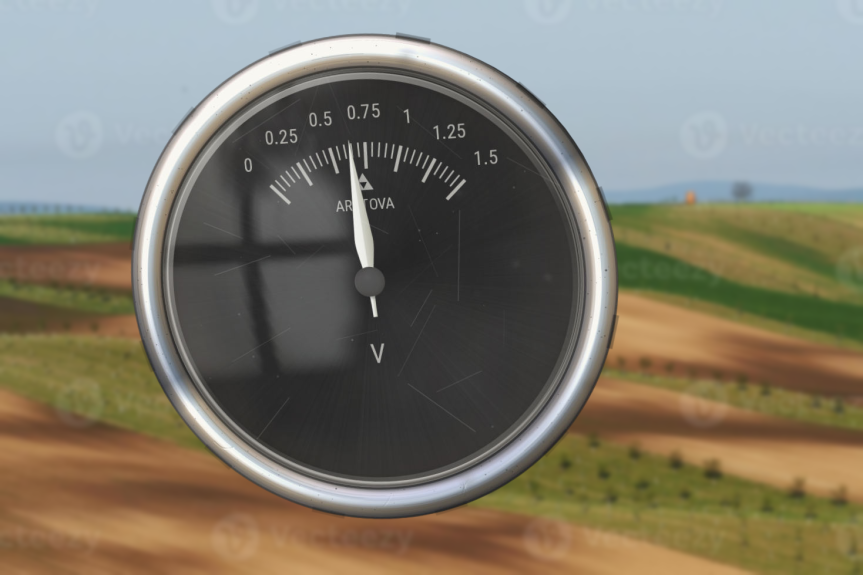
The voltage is {"value": 0.65, "unit": "V"}
